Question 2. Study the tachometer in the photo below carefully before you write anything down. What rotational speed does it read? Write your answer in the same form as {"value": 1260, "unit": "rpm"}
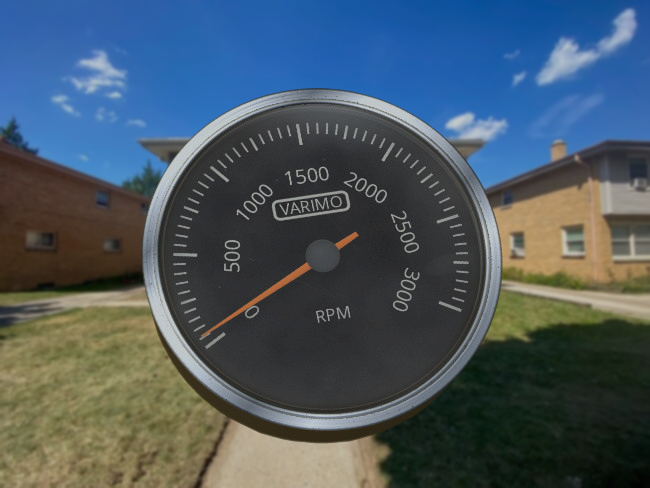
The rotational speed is {"value": 50, "unit": "rpm"}
